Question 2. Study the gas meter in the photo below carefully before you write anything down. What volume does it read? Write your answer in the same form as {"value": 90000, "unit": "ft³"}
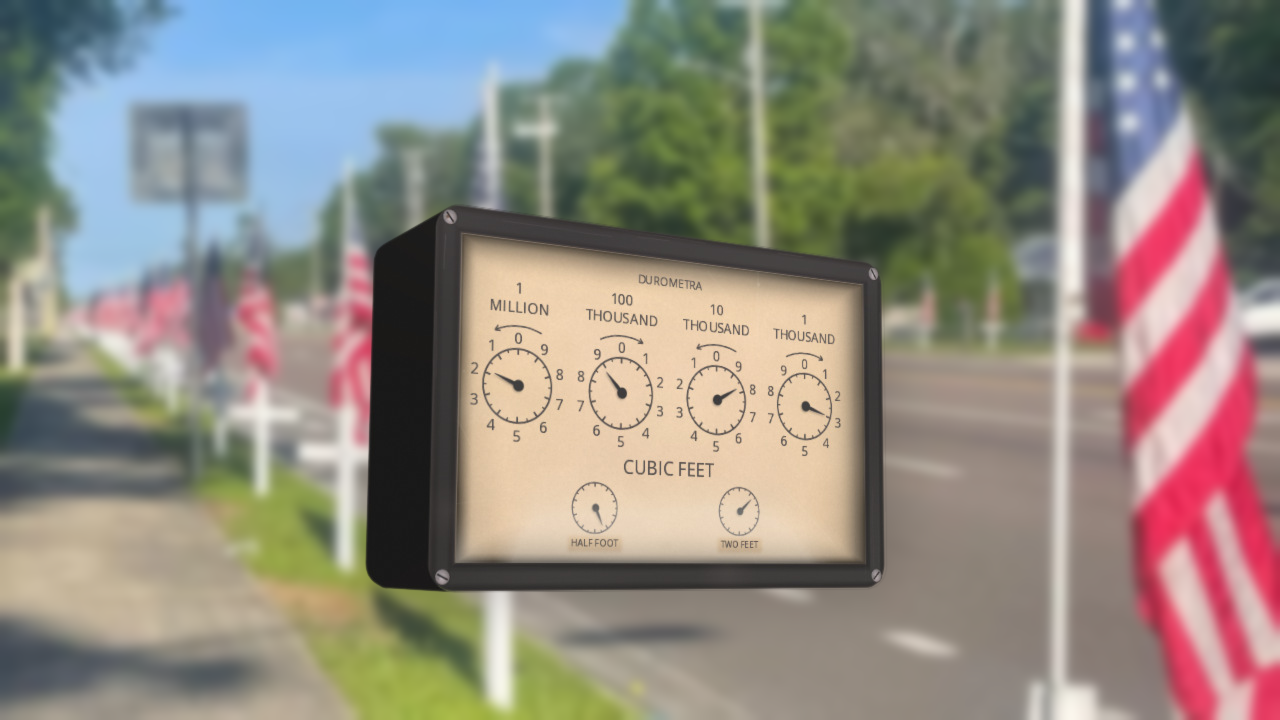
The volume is {"value": 188300, "unit": "ft³"}
